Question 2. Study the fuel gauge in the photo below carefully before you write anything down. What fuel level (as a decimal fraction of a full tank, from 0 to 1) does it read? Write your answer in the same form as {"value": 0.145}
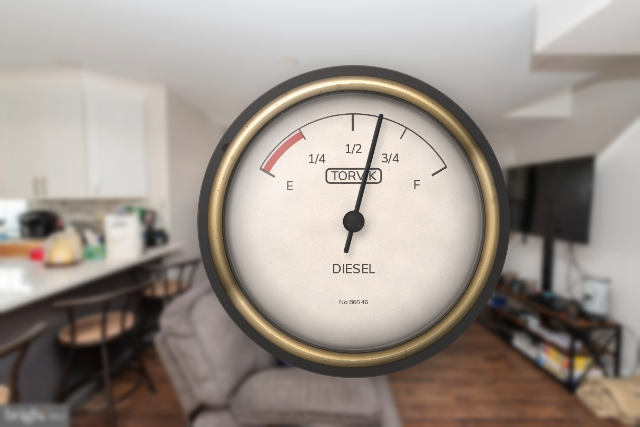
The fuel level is {"value": 0.625}
